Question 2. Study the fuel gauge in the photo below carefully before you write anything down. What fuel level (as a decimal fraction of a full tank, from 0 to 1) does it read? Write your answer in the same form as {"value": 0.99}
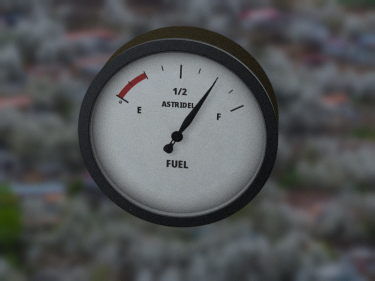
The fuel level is {"value": 0.75}
